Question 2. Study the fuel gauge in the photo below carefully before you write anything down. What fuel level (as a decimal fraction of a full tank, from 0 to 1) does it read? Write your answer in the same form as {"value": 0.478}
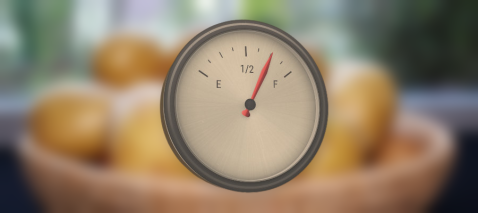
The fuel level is {"value": 0.75}
